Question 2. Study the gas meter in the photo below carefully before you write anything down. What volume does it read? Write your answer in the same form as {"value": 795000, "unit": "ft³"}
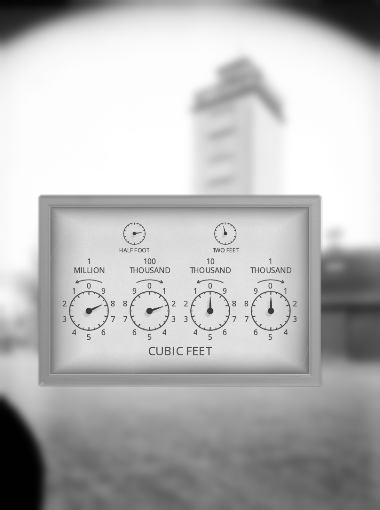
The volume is {"value": 820000, "unit": "ft³"}
